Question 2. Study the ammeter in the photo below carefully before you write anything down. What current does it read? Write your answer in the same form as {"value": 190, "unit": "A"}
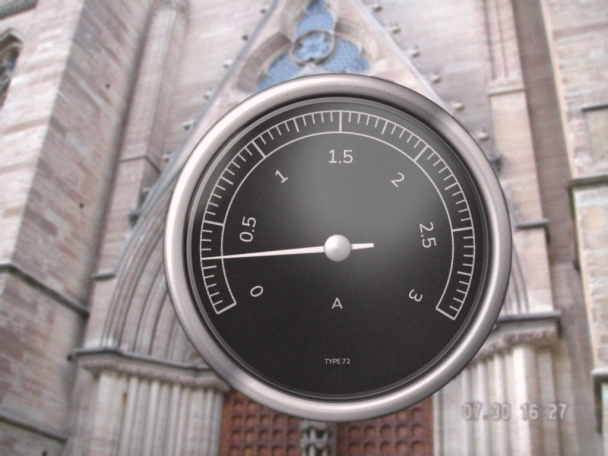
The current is {"value": 0.3, "unit": "A"}
